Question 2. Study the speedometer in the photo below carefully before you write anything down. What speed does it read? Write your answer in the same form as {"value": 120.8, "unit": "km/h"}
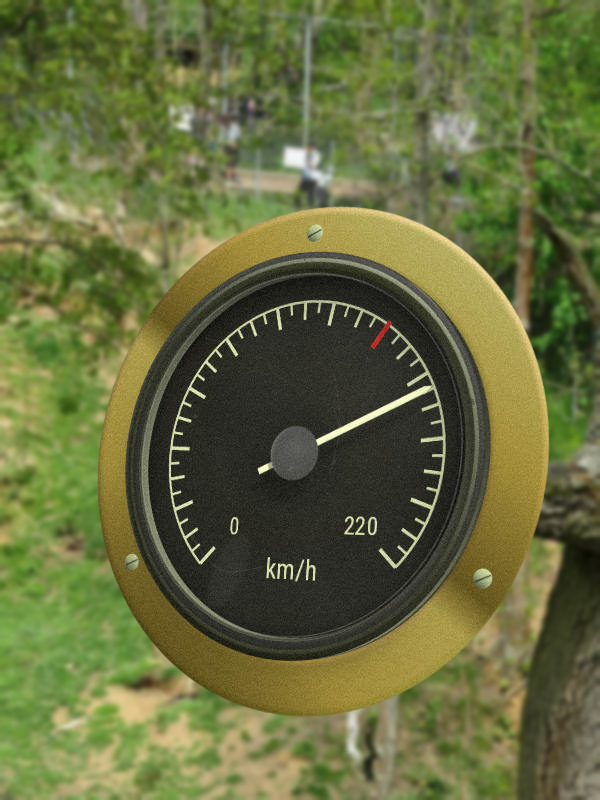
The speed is {"value": 165, "unit": "km/h"}
